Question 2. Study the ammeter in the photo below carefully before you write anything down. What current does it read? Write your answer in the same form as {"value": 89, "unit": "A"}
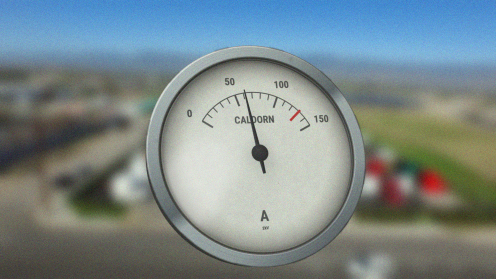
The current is {"value": 60, "unit": "A"}
